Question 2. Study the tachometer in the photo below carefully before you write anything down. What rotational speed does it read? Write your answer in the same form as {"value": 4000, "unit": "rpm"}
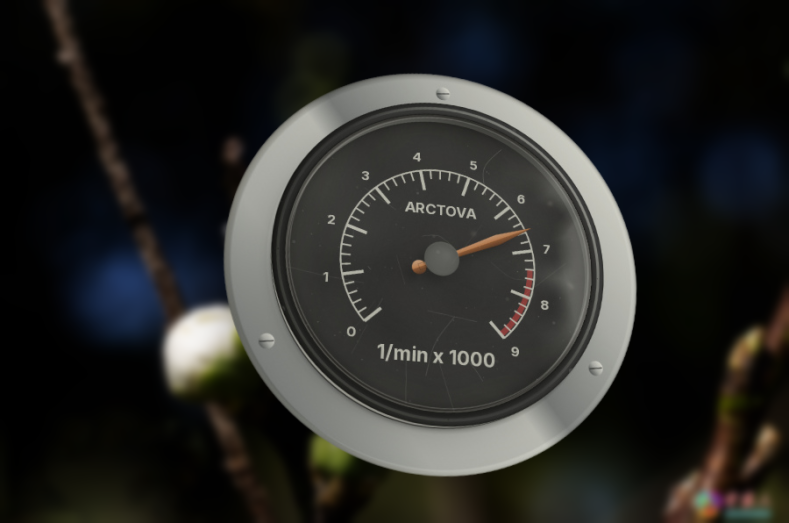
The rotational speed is {"value": 6600, "unit": "rpm"}
